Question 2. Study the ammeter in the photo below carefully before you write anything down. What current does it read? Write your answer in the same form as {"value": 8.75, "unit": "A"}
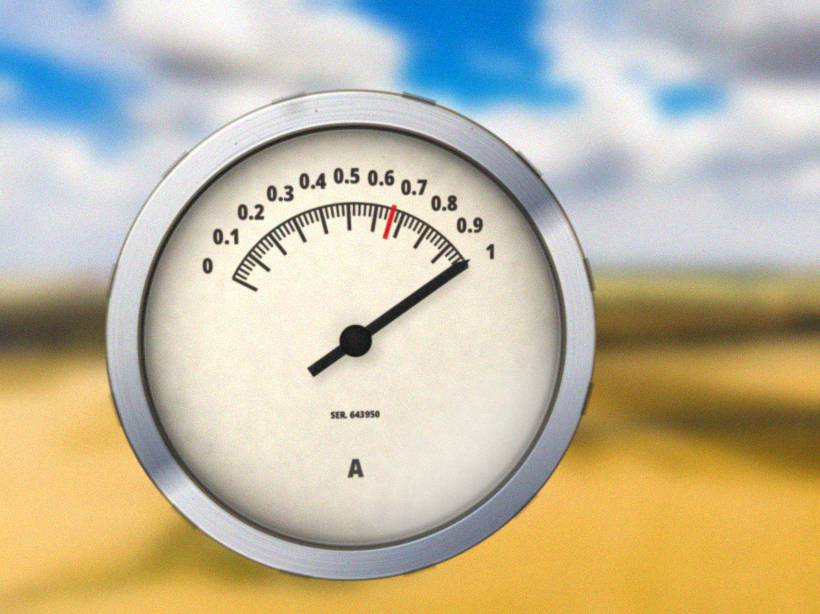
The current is {"value": 0.98, "unit": "A"}
